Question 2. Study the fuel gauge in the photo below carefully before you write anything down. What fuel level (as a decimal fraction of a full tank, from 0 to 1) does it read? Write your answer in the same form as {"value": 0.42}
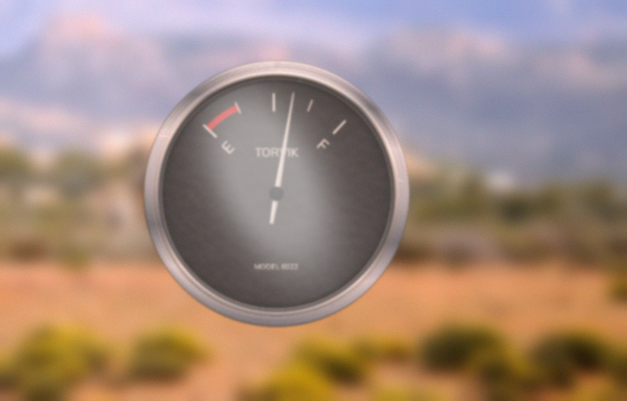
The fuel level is {"value": 0.625}
